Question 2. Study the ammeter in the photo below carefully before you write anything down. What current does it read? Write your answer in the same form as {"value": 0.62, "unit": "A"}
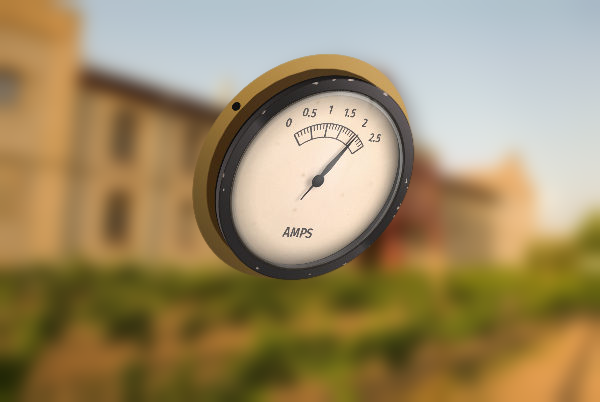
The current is {"value": 2, "unit": "A"}
